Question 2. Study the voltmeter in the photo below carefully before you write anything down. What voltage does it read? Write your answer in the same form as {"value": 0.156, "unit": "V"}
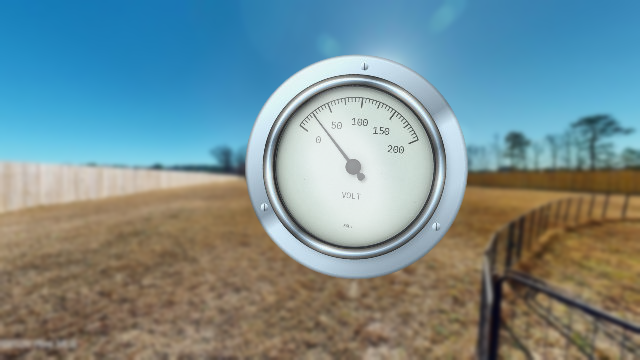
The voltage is {"value": 25, "unit": "V"}
